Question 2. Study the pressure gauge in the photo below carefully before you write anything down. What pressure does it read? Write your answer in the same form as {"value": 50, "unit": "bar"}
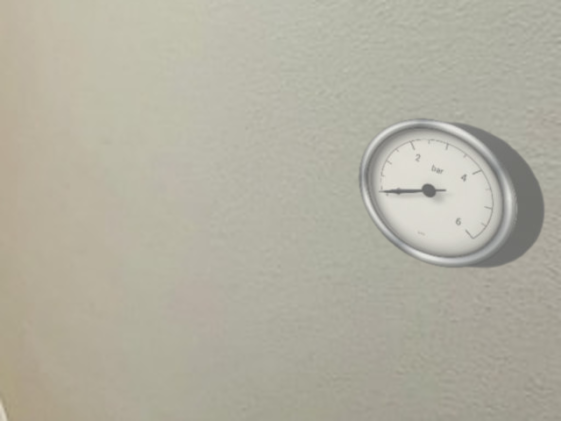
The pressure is {"value": 0, "unit": "bar"}
